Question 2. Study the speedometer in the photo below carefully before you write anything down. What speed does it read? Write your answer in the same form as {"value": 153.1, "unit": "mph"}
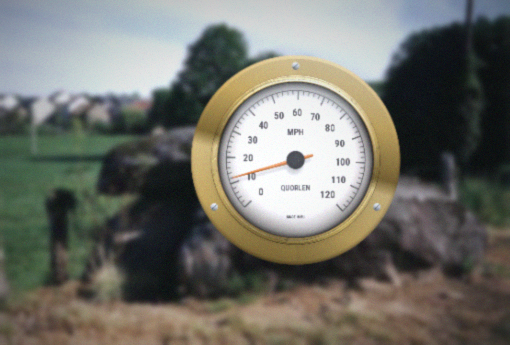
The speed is {"value": 12, "unit": "mph"}
